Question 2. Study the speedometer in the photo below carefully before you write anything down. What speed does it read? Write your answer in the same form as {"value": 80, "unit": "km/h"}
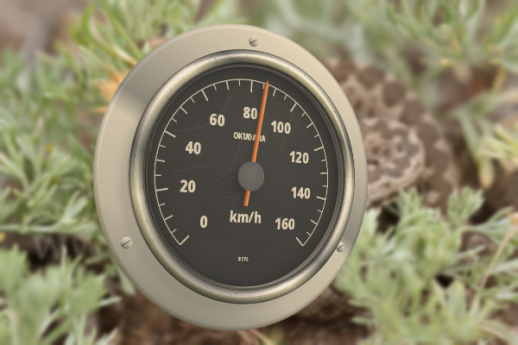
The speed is {"value": 85, "unit": "km/h"}
